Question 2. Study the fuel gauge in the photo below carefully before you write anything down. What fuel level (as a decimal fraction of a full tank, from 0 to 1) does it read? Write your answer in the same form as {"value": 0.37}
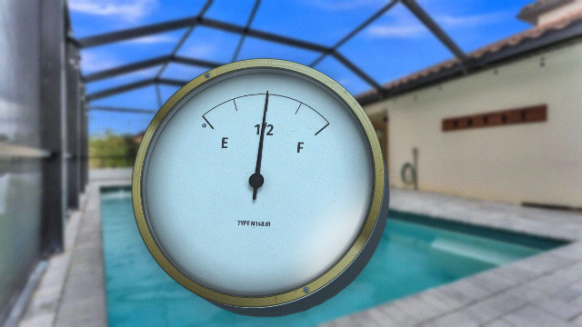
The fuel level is {"value": 0.5}
